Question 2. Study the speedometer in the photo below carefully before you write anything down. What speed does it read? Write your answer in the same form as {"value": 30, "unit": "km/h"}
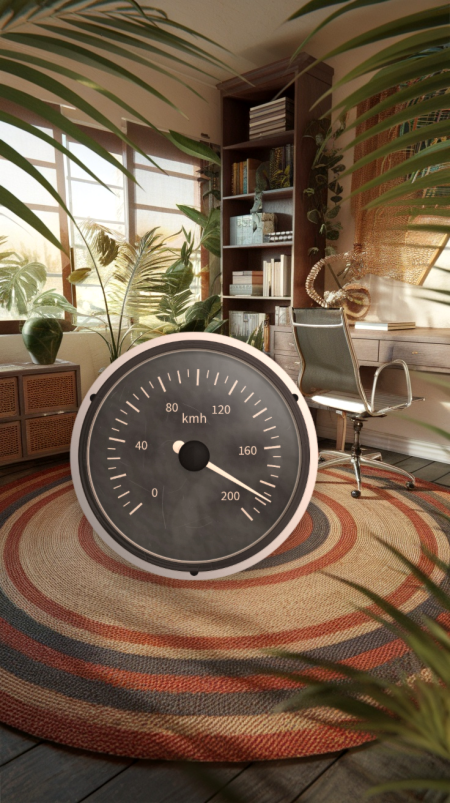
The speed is {"value": 187.5, "unit": "km/h"}
